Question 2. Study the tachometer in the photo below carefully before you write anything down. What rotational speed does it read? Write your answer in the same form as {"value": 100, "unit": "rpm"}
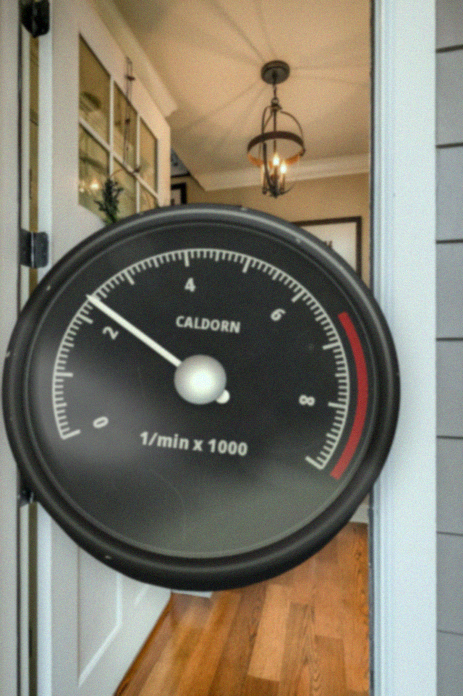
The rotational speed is {"value": 2300, "unit": "rpm"}
